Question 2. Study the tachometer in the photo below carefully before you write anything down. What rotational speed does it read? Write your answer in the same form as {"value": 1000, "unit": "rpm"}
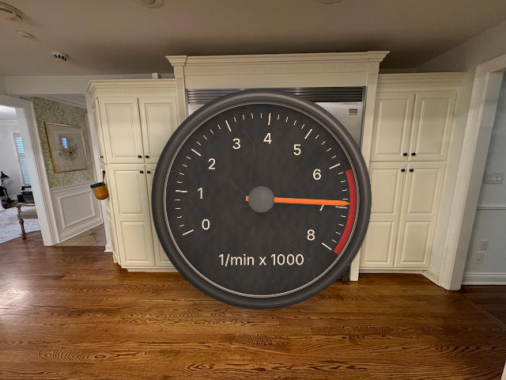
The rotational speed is {"value": 6900, "unit": "rpm"}
